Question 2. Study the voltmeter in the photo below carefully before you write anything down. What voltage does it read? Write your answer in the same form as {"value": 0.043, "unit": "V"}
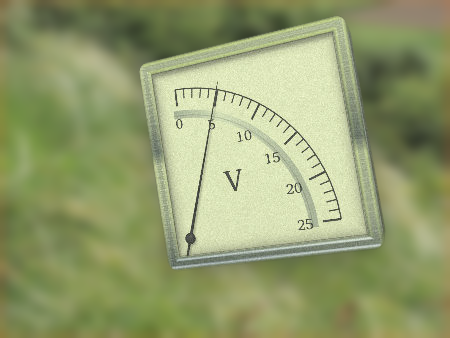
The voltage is {"value": 5, "unit": "V"}
